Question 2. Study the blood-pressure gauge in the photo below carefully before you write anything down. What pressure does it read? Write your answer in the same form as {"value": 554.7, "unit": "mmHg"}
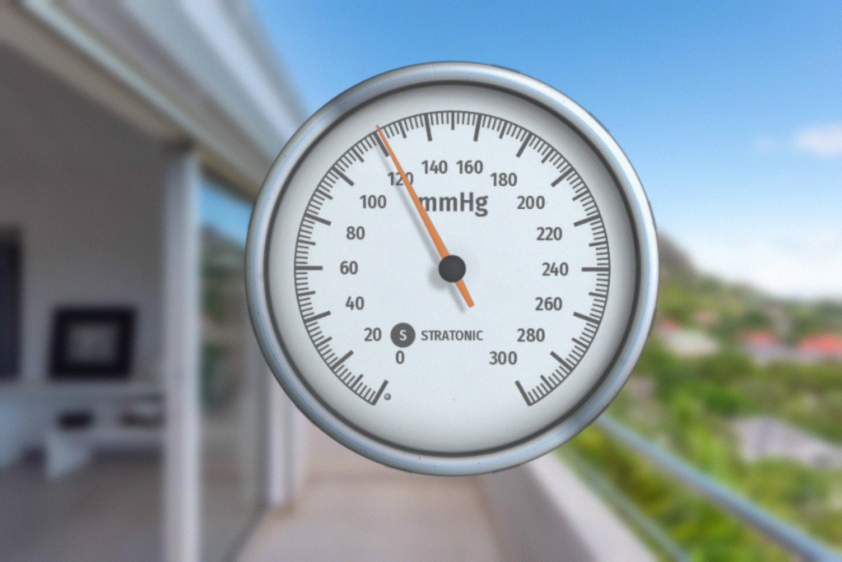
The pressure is {"value": 122, "unit": "mmHg"}
